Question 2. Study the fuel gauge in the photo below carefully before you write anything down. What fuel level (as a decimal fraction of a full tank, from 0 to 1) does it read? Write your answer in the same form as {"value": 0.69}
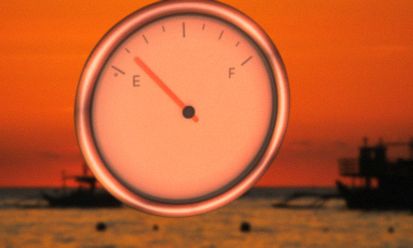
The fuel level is {"value": 0.125}
